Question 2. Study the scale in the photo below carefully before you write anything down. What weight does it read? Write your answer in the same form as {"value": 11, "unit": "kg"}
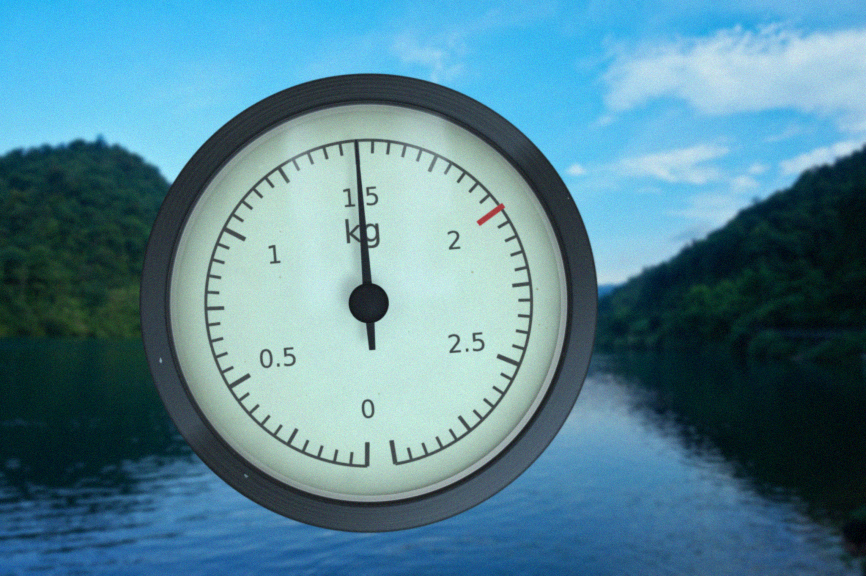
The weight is {"value": 1.5, "unit": "kg"}
